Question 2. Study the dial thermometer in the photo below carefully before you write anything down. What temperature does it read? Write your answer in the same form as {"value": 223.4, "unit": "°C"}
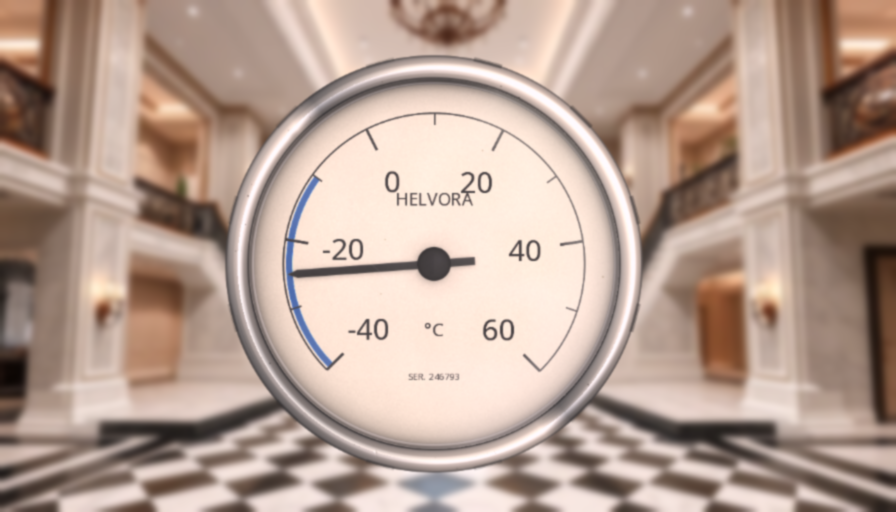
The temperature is {"value": -25, "unit": "°C"}
